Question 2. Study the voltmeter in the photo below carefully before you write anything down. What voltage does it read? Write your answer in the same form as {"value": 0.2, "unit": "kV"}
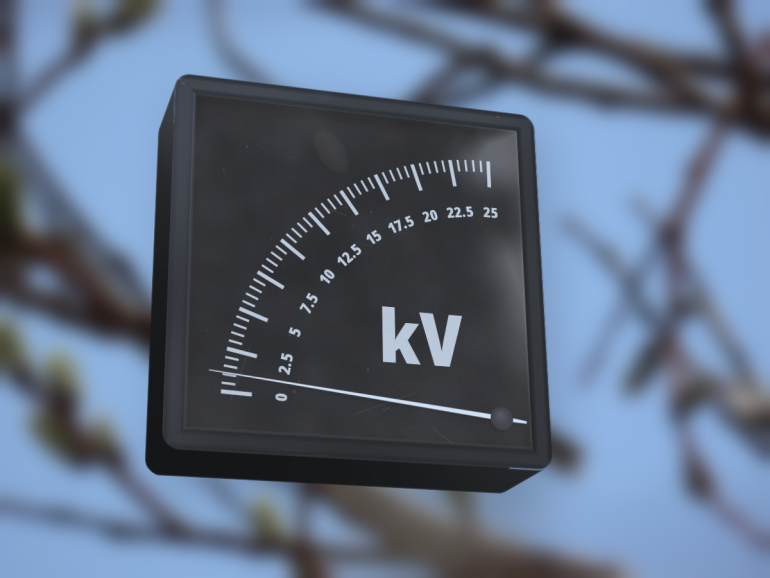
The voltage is {"value": 1, "unit": "kV"}
